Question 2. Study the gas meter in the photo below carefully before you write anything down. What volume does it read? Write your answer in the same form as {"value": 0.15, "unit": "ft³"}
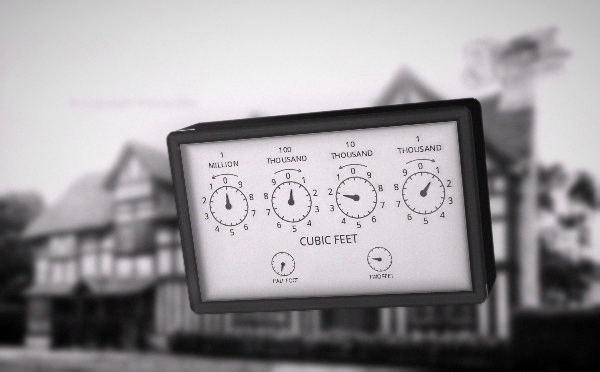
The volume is {"value": 2100, "unit": "ft³"}
